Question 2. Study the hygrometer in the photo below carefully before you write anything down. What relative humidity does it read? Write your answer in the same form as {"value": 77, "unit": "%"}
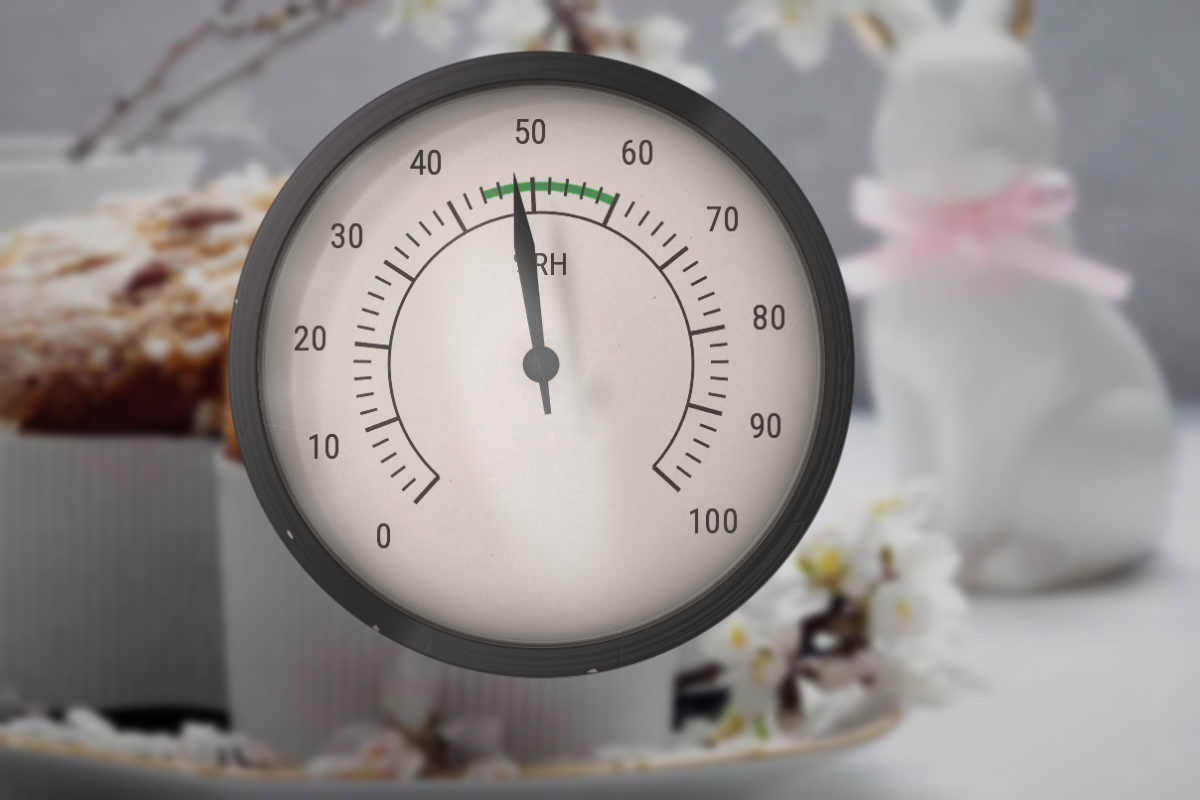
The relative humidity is {"value": 48, "unit": "%"}
